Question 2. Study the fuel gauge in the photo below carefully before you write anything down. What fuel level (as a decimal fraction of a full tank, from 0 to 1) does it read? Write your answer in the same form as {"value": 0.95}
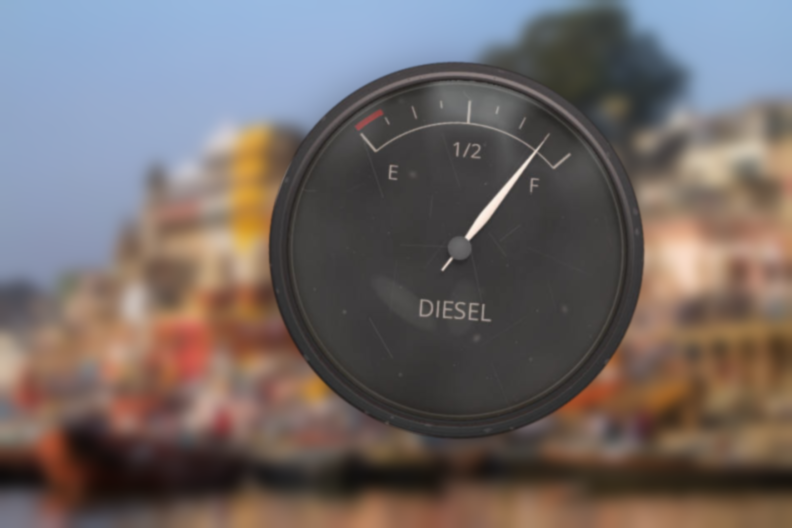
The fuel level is {"value": 0.875}
